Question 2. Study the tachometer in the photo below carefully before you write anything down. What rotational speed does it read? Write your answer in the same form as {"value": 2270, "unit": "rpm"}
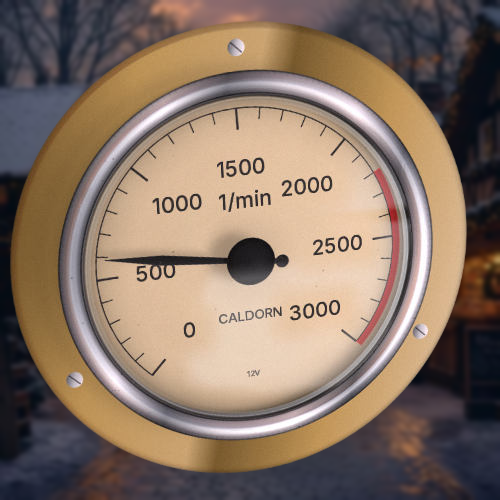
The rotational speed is {"value": 600, "unit": "rpm"}
